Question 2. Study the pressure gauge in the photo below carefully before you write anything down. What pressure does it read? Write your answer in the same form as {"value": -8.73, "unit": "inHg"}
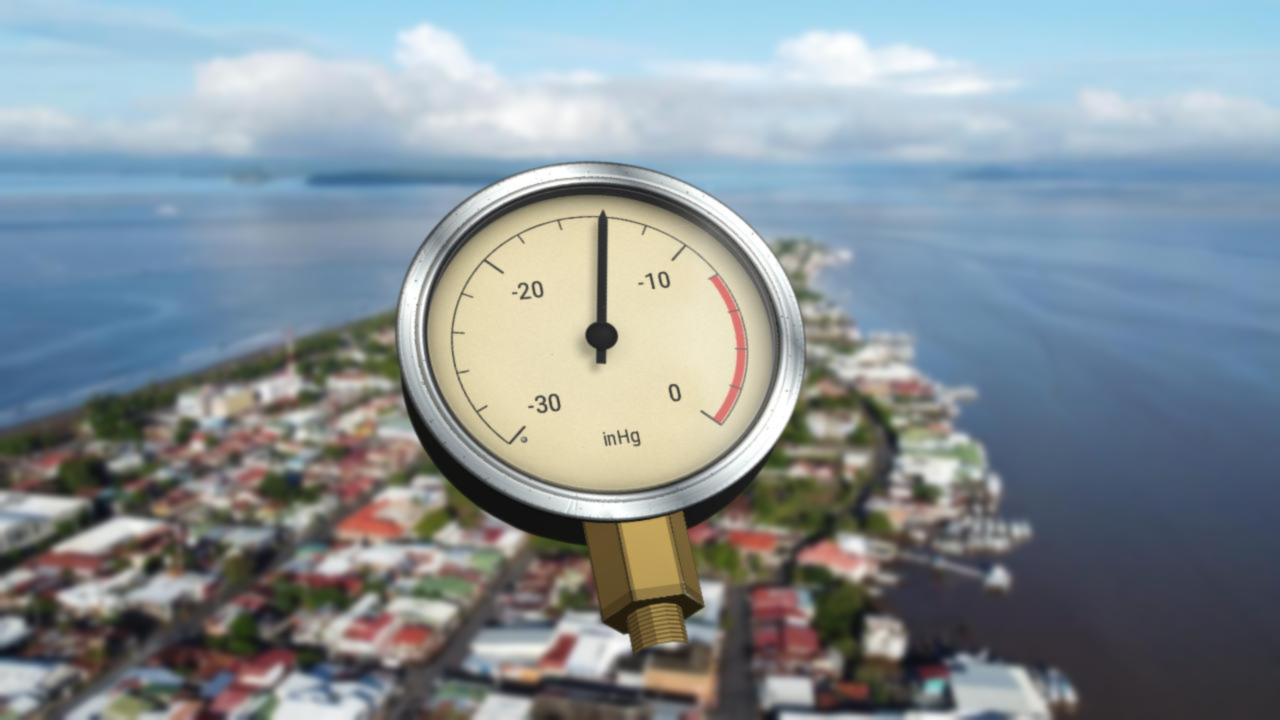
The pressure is {"value": -14, "unit": "inHg"}
